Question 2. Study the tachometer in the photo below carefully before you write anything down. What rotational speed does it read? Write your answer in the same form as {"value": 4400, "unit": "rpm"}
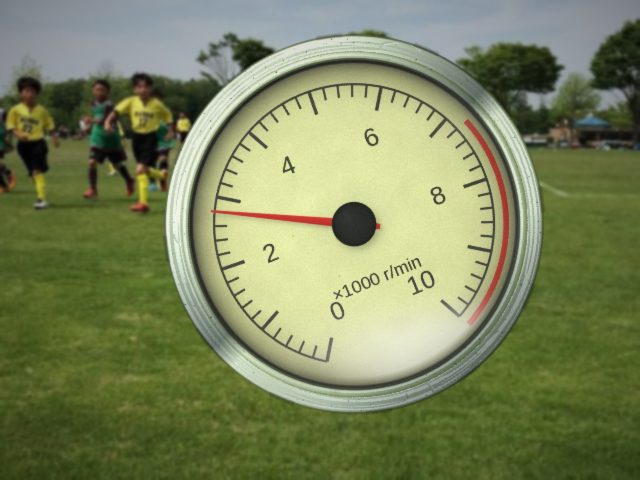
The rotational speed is {"value": 2800, "unit": "rpm"}
